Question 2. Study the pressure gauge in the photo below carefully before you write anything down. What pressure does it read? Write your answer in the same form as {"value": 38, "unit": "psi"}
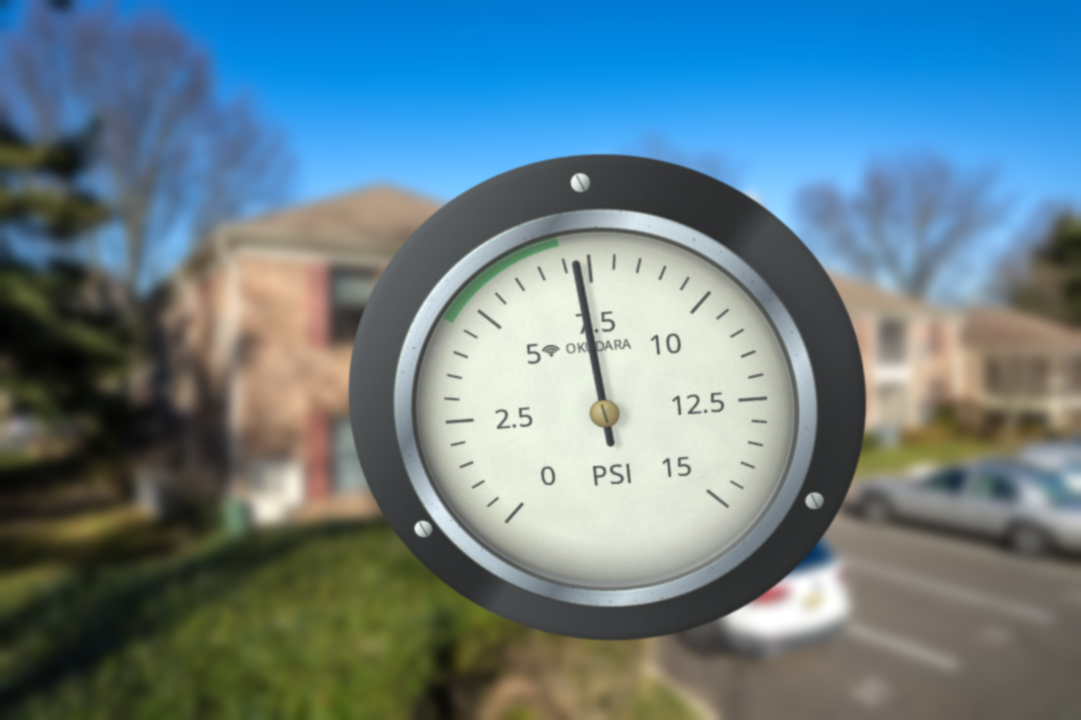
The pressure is {"value": 7.25, "unit": "psi"}
